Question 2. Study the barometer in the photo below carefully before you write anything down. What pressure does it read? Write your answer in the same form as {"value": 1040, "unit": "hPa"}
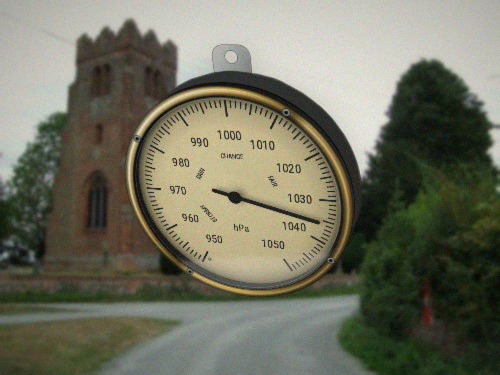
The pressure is {"value": 1035, "unit": "hPa"}
